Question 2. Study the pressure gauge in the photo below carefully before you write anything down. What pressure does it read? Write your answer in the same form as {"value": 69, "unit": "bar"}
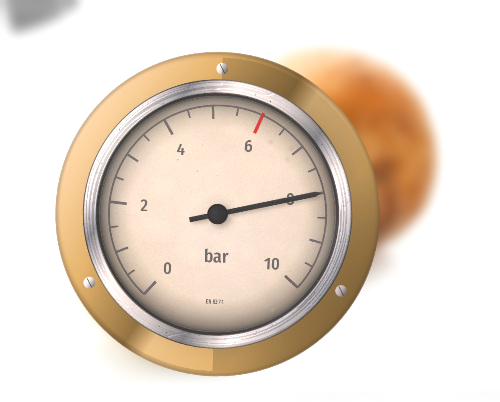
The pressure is {"value": 8, "unit": "bar"}
